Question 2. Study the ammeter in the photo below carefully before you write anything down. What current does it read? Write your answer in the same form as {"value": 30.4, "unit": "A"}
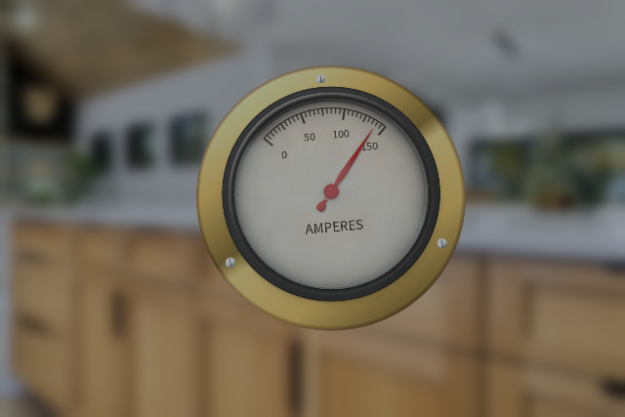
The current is {"value": 140, "unit": "A"}
